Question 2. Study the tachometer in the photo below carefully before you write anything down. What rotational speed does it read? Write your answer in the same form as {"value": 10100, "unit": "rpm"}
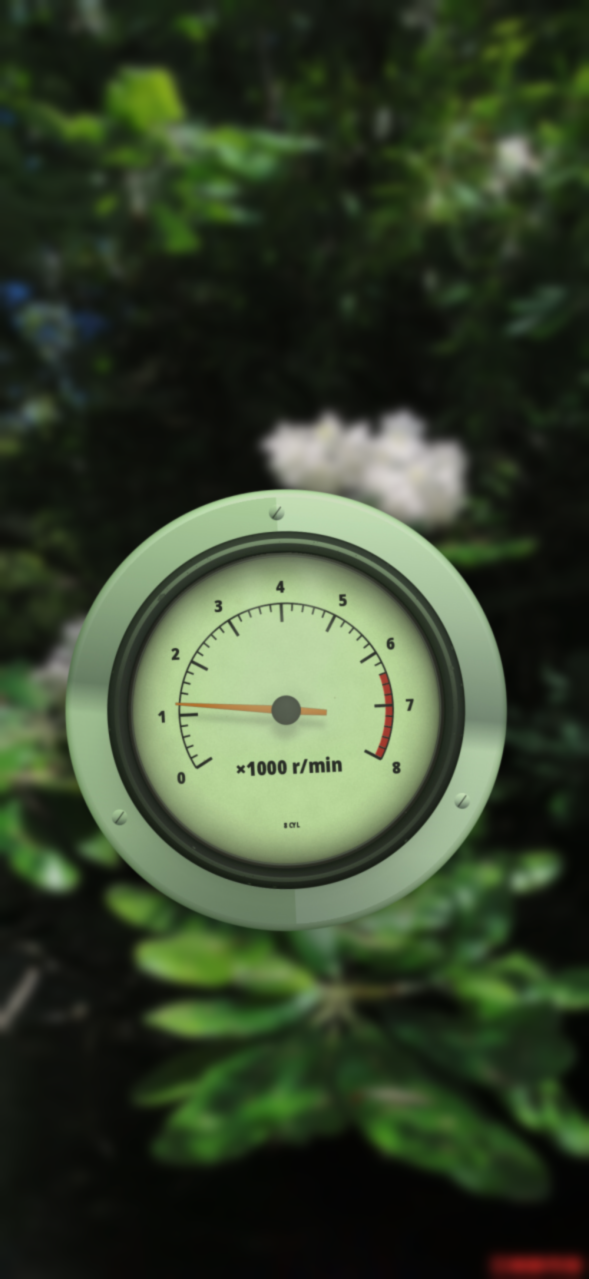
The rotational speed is {"value": 1200, "unit": "rpm"}
